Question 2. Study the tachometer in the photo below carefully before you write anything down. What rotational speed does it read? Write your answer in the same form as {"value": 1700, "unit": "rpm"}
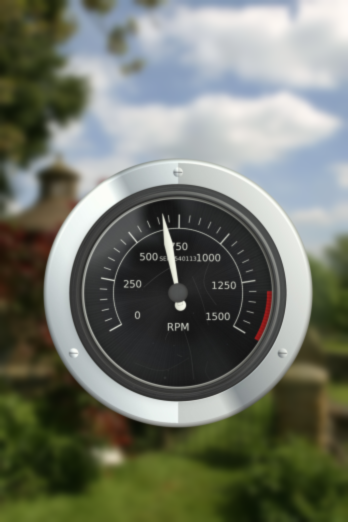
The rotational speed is {"value": 675, "unit": "rpm"}
